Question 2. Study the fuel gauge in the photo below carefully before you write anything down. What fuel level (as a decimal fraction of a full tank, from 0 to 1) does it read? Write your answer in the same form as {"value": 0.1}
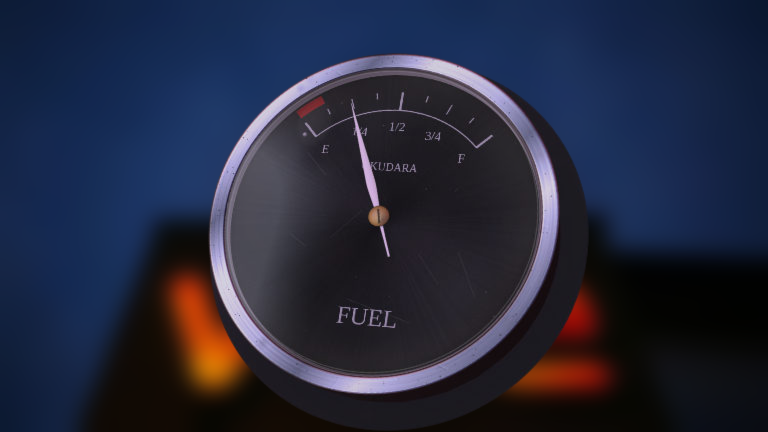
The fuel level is {"value": 0.25}
